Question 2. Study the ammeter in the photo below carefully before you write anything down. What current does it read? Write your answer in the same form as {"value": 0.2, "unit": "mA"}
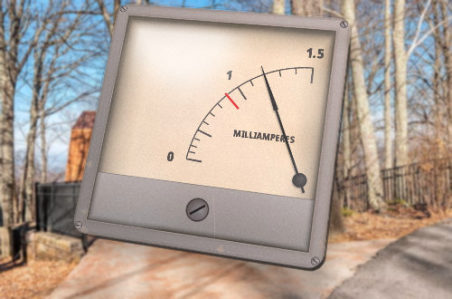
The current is {"value": 1.2, "unit": "mA"}
